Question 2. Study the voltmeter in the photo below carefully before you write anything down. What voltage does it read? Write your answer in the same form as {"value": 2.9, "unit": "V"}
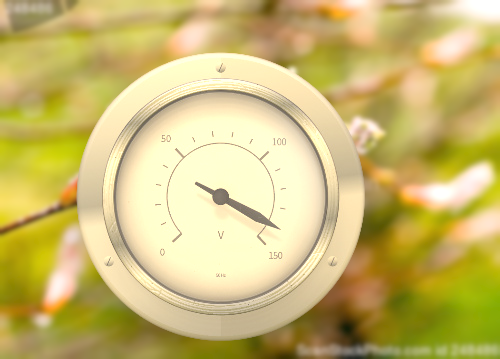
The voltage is {"value": 140, "unit": "V"}
